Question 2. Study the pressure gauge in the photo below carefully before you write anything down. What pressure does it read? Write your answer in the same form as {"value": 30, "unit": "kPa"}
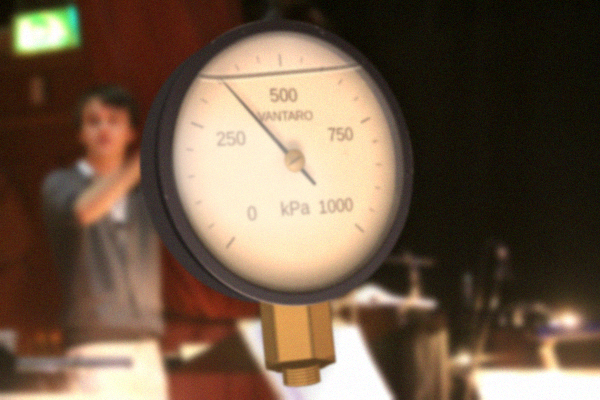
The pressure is {"value": 350, "unit": "kPa"}
